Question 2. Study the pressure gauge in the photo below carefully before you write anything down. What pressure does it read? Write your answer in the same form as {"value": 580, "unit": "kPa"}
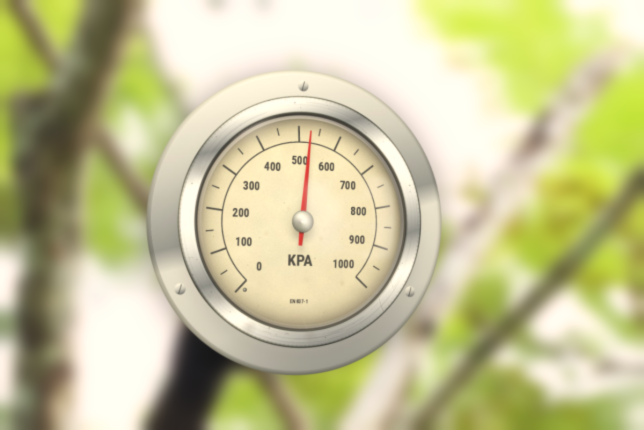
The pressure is {"value": 525, "unit": "kPa"}
